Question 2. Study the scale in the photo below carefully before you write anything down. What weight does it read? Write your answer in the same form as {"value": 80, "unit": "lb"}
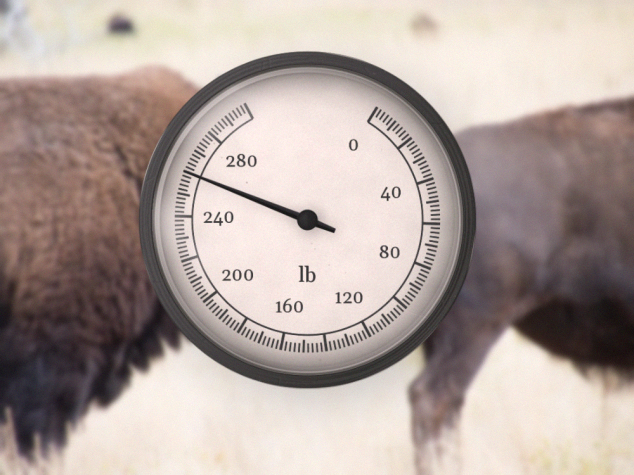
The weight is {"value": 260, "unit": "lb"}
